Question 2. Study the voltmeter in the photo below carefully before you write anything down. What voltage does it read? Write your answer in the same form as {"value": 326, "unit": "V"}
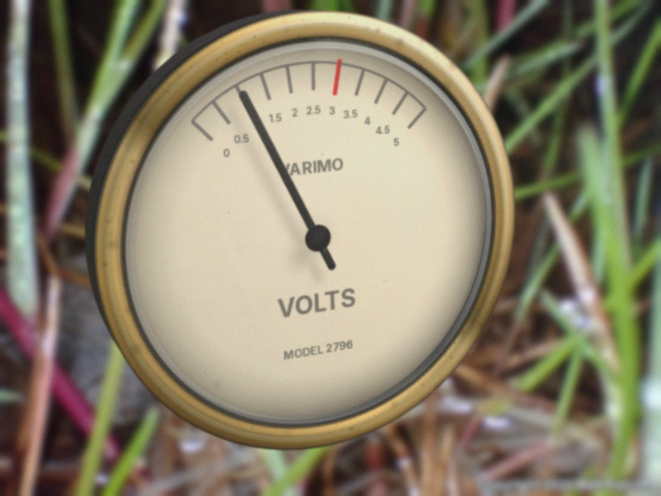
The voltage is {"value": 1, "unit": "V"}
